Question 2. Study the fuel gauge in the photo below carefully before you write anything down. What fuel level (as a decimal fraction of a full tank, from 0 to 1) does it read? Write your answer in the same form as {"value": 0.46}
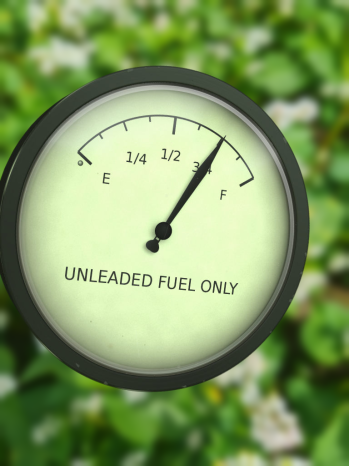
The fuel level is {"value": 0.75}
